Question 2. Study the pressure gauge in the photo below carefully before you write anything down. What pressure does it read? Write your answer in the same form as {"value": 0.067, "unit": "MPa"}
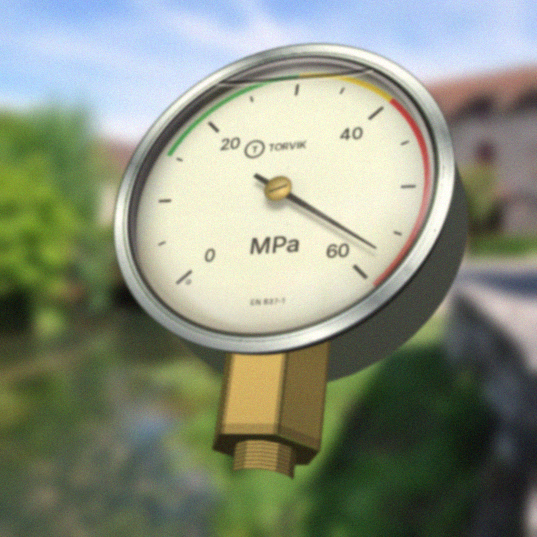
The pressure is {"value": 57.5, "unit": "MPa"}
